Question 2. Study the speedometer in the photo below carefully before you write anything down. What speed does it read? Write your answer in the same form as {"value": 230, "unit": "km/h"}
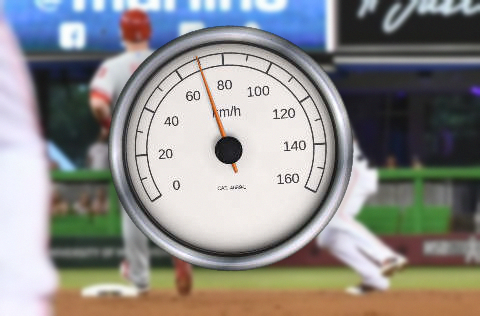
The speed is {"value": 70, "unit": "km/h"}
